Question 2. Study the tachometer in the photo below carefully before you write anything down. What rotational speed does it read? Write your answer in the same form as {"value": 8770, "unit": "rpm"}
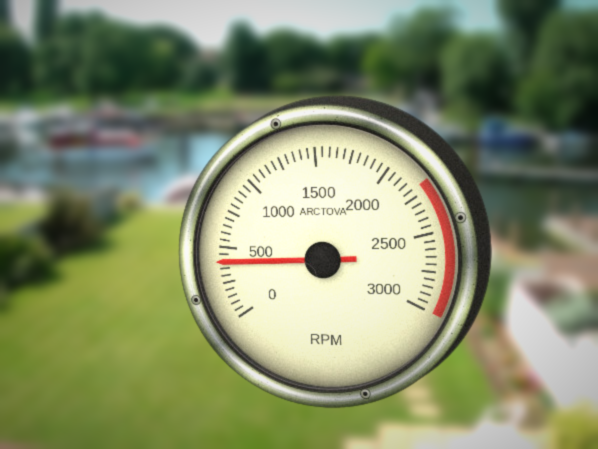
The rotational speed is {"value": 400, "unit": "rpm"}
